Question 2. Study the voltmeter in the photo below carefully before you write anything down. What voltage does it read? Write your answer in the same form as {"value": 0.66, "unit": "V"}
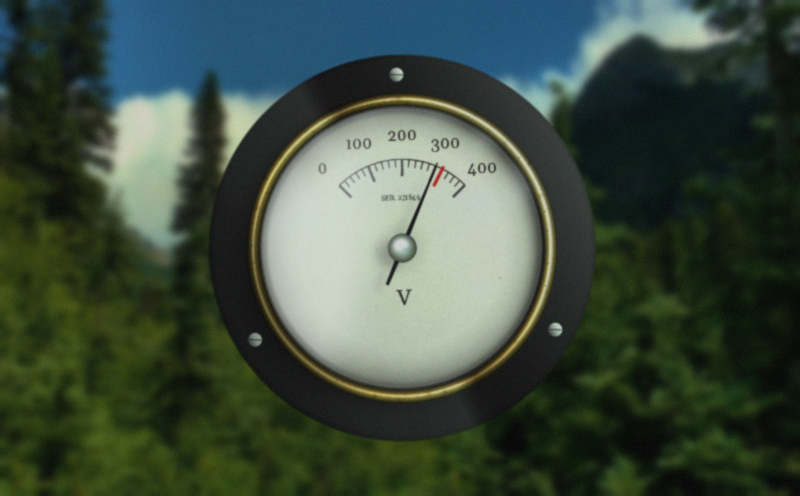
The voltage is {"value": 300, "unit": "V"}
